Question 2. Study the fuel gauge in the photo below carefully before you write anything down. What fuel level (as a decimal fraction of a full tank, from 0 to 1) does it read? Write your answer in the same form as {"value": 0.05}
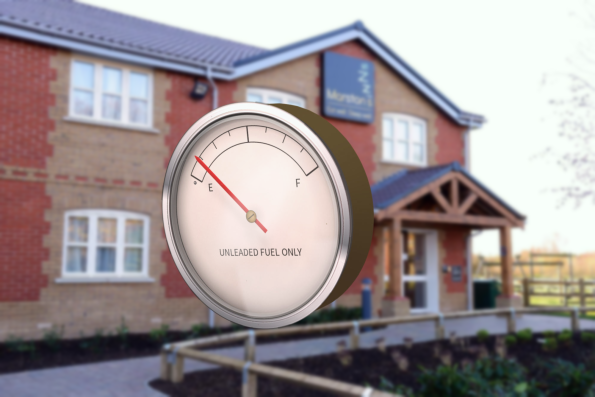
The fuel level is {"value": 0.125}
